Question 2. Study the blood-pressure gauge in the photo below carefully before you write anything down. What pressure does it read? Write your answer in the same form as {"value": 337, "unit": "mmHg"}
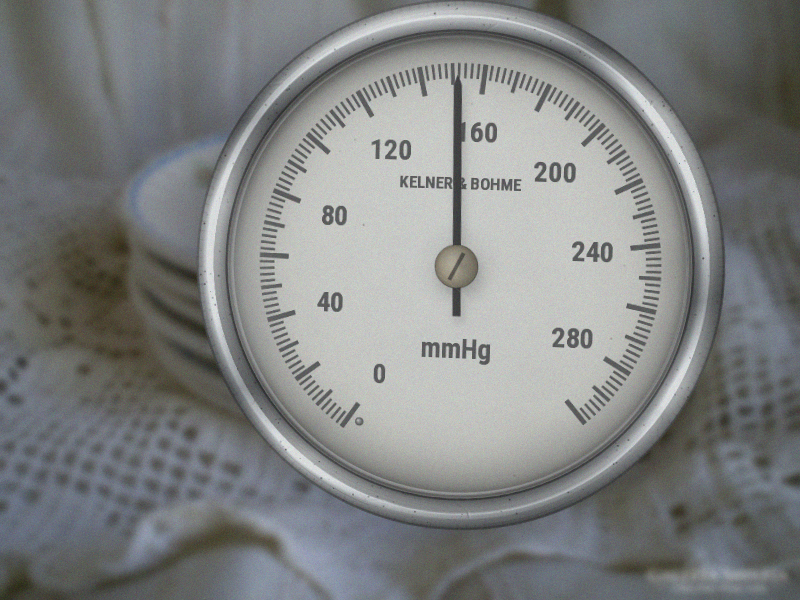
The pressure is {"value": 152, "unit": "mmHg"}
